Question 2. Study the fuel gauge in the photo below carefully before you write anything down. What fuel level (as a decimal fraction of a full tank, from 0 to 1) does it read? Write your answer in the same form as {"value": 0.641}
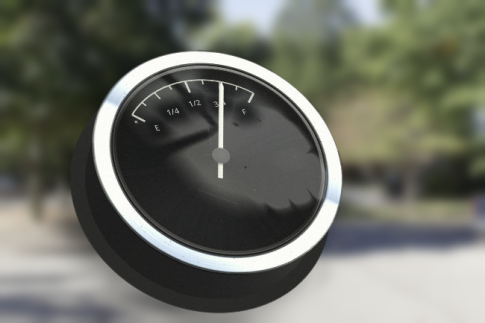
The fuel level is {"value": 0.75}
